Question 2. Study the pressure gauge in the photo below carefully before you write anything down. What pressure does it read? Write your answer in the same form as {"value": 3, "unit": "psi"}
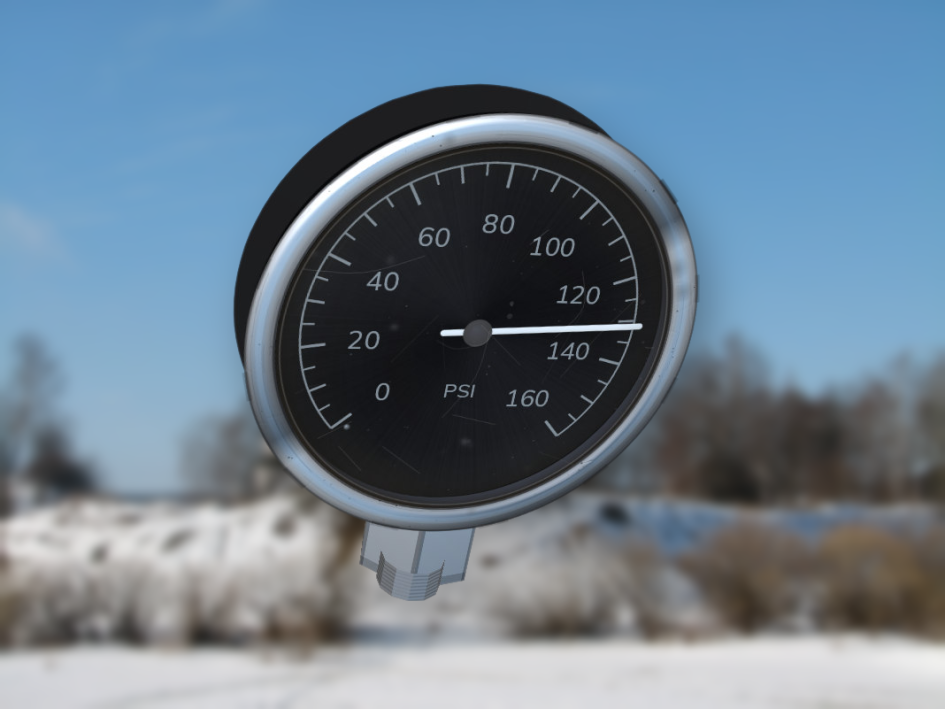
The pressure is {"value": 130, "unit": "psi"}
